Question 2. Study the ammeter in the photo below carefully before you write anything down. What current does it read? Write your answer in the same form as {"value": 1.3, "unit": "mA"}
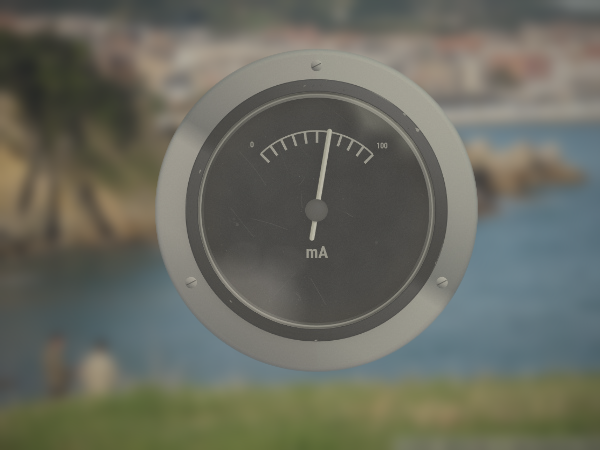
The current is {"value": 60, "unit": "mA"}
